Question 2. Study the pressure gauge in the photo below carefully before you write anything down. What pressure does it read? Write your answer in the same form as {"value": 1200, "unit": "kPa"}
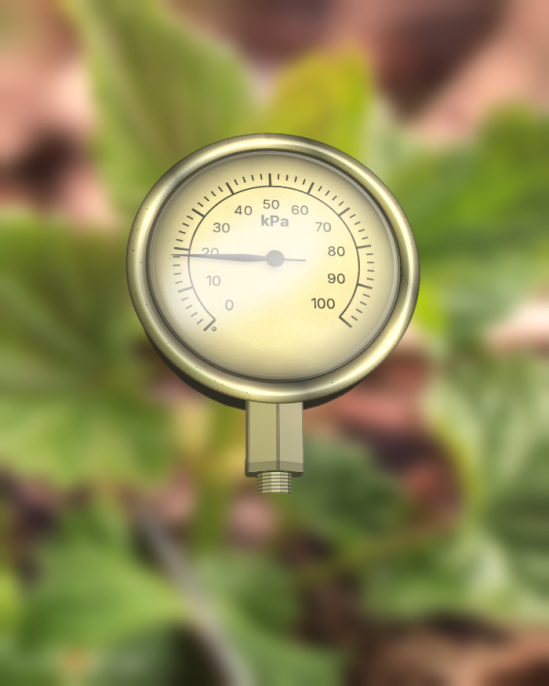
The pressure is {"value": 18, "unit": "kPa"}
